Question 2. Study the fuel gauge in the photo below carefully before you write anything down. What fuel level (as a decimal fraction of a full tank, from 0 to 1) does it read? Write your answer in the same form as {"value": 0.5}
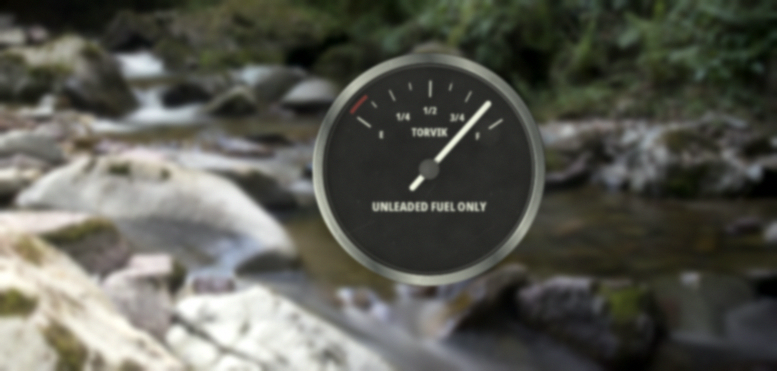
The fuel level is {"value": 0.875}
